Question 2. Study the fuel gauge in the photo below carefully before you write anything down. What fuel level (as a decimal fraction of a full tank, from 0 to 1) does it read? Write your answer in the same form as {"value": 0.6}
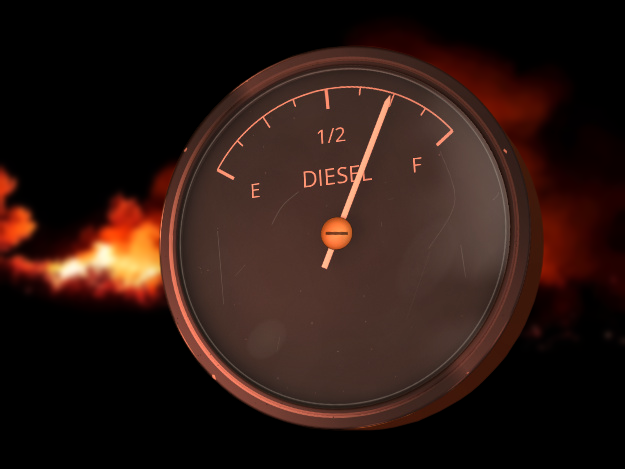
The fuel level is {"value": 0.75}
